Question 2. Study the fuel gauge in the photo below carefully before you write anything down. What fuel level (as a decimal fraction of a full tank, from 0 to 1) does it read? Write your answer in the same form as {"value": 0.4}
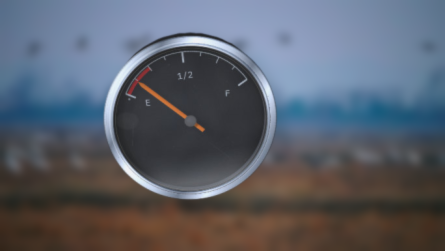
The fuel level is {"value": 0.125}
